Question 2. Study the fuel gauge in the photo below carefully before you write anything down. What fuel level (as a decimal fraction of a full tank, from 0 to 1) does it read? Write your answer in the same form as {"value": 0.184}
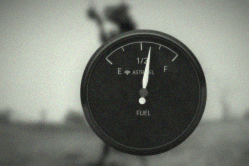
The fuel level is {"value": 0.625}
